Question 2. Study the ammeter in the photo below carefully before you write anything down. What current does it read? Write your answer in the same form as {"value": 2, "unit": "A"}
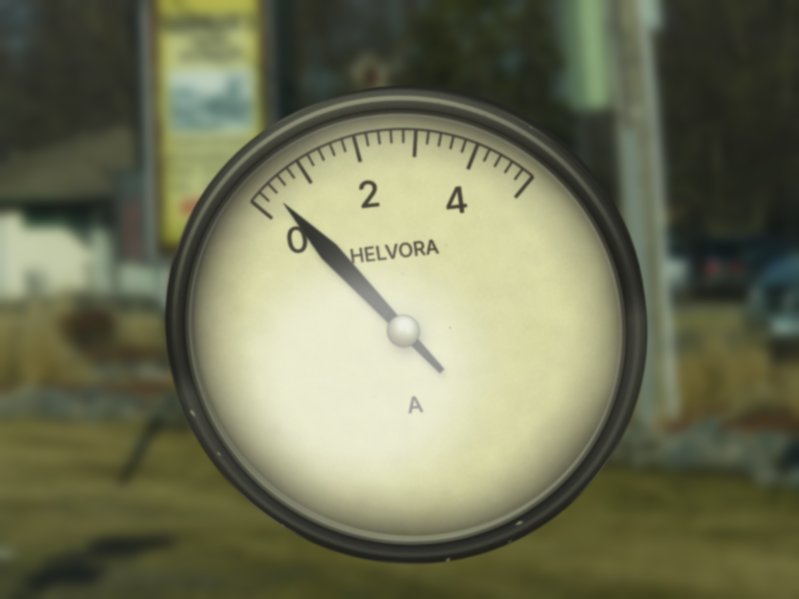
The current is {"value": 0.4, "unit": "A"}
